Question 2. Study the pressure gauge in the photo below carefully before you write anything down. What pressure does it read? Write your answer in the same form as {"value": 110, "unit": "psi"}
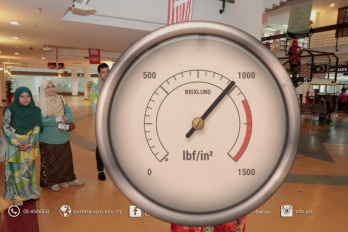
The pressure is {"value": 975, "unit": "psi"}
